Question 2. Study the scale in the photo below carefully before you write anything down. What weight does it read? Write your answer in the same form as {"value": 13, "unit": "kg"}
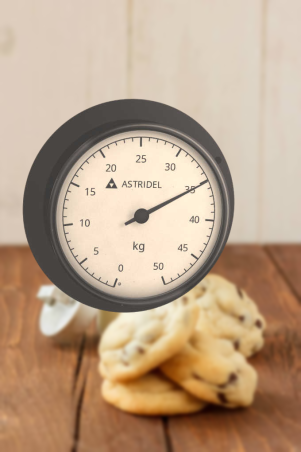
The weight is {"value": 35, "unit": "kg"}
